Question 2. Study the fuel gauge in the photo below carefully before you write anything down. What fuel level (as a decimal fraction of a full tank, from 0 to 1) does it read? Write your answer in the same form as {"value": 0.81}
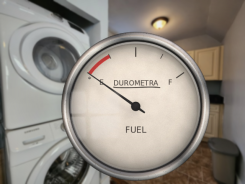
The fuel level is {"value": 0}
